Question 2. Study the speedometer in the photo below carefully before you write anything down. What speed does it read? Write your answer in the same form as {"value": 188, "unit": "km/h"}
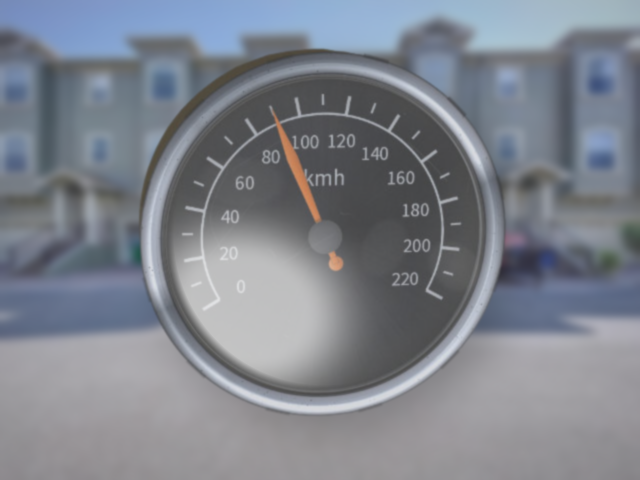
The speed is {"value": 90, "unit": "km/h"}
